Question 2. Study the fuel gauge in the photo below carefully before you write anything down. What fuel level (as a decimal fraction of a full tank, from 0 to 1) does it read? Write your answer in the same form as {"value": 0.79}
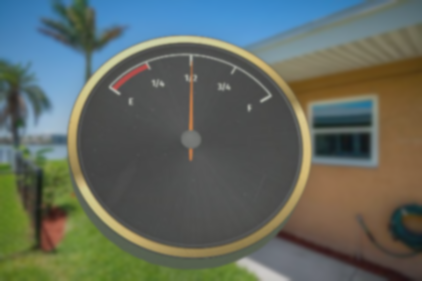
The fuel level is {"value": 0.5}
